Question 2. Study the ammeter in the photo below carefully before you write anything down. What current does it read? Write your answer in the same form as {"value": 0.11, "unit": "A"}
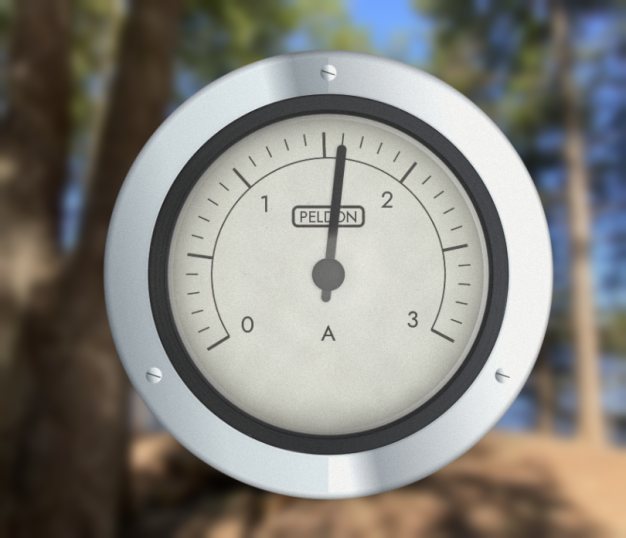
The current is {"value": 1.6, "unit": "A"}
